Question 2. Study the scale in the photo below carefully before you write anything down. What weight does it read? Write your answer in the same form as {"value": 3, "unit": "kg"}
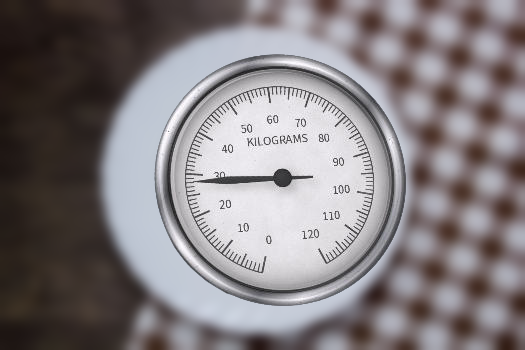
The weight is {"value": 28, "unit": "kg"}
